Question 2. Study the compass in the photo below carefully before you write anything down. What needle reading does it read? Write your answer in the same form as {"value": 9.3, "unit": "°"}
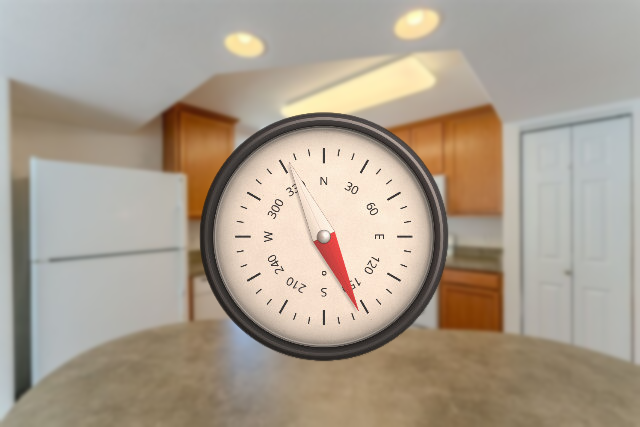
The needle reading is {"value": 155, "unit": "°"}
